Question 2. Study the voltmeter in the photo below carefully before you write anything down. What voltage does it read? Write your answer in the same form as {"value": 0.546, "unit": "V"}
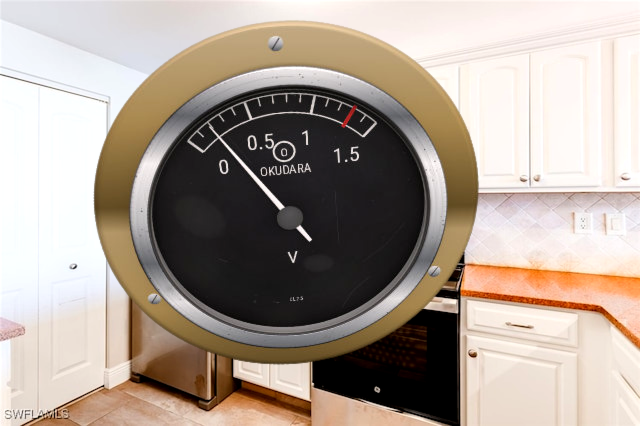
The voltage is {"value": 0.2, "unit": "V"}
